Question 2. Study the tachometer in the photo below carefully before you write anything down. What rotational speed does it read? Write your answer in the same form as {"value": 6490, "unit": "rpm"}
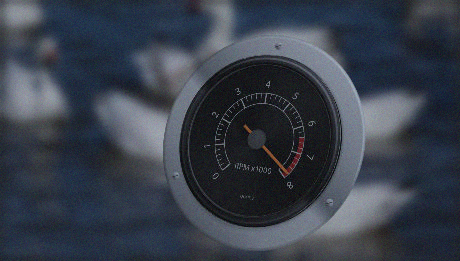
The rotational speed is {"value": 7800, "unit": "rpm"}
